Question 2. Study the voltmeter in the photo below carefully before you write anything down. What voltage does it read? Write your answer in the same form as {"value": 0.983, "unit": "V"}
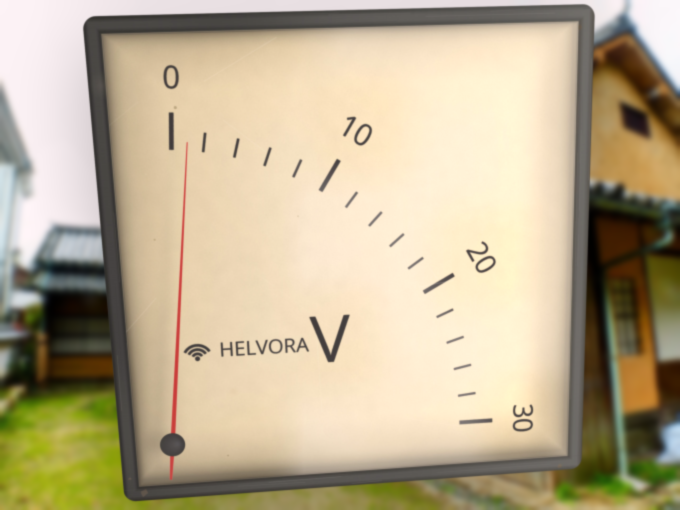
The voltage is {"value": 1, "unit": "V"}
